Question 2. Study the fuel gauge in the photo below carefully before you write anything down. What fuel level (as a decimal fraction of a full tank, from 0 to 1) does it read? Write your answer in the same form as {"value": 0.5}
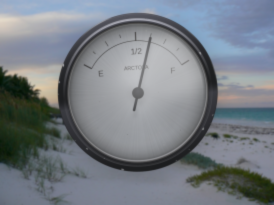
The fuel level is {"value": 0.625}
